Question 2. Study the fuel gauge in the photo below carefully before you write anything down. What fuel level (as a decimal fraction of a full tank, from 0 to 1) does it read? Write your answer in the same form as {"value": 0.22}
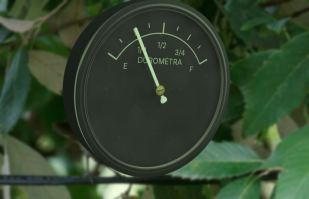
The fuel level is {"value": 0.25}
